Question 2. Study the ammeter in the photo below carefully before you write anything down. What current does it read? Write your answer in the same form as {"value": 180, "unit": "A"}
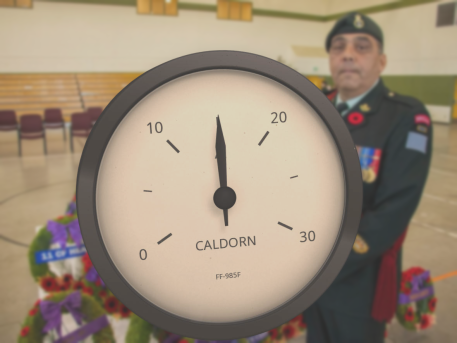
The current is {"value": 15, "unit": "A"}
